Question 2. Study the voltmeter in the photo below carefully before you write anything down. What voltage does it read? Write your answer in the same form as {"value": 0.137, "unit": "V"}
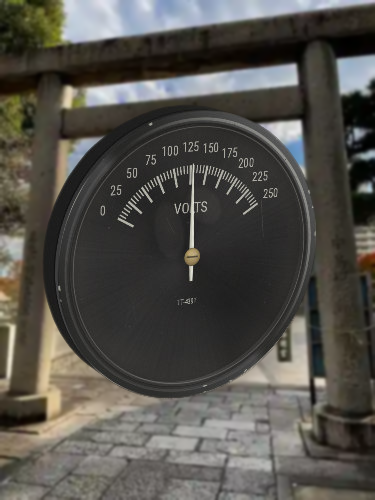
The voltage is {"value": 125, "unit": "V"}
